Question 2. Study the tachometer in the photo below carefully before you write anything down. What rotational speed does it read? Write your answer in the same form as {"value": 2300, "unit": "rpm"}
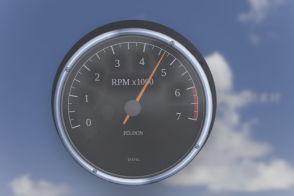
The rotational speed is {"value": 4625, "unit": "rpm"}
